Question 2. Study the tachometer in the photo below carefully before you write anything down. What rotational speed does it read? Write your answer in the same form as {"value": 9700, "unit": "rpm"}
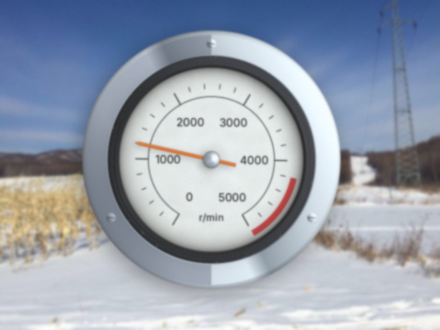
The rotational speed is {"value": 1200, "unit": "rpm"}
